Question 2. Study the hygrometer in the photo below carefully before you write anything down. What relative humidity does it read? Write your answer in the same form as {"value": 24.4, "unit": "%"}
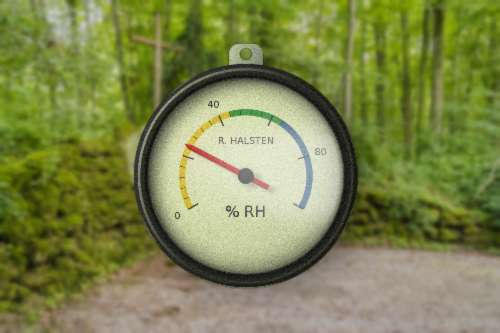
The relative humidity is {"value": 24, "unit": "%"}
